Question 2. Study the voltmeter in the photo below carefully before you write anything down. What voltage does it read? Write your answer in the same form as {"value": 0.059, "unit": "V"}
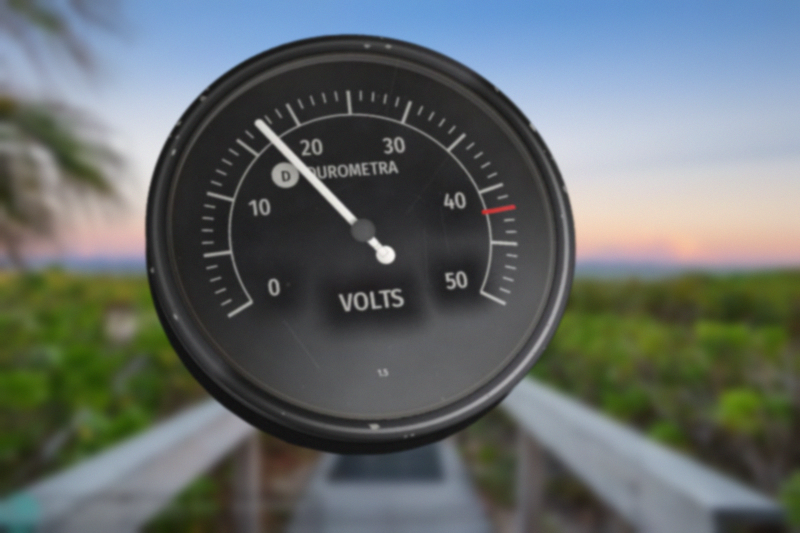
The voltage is {"value": 17, "unit": "V"}
